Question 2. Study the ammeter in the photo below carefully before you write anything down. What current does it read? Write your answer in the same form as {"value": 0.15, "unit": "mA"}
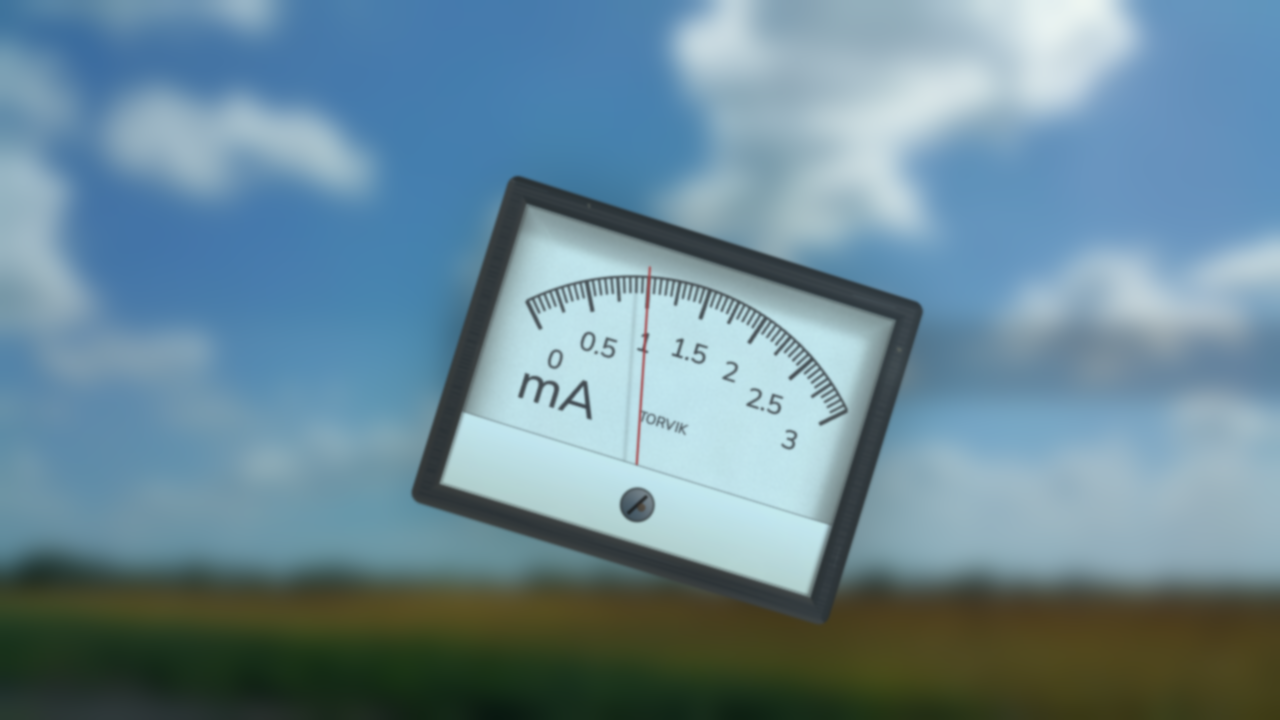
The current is {"value": 1, "unit": "mA"}
